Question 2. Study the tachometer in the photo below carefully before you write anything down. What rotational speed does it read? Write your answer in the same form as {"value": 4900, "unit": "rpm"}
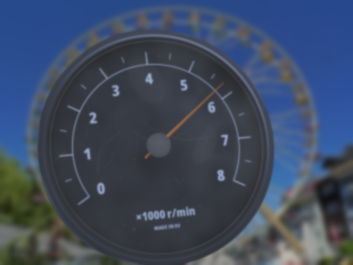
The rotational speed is {"value": 5750, "unit": "rpm"}
